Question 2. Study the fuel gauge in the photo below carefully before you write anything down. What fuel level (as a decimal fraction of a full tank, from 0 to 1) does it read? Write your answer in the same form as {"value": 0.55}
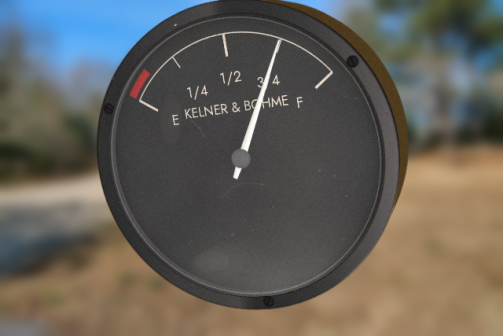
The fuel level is {"value": 0.75}
